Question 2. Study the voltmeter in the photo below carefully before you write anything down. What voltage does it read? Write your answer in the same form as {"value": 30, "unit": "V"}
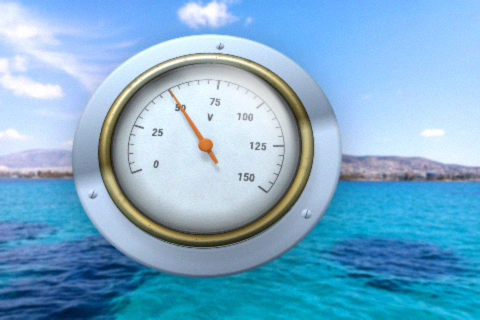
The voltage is {"value": 50, "unit": "V"}
